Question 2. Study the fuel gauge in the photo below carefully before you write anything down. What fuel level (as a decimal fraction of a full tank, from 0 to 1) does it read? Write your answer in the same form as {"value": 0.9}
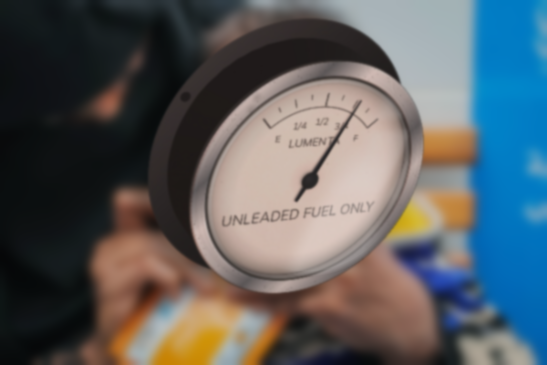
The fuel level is {"value": 0.75}
